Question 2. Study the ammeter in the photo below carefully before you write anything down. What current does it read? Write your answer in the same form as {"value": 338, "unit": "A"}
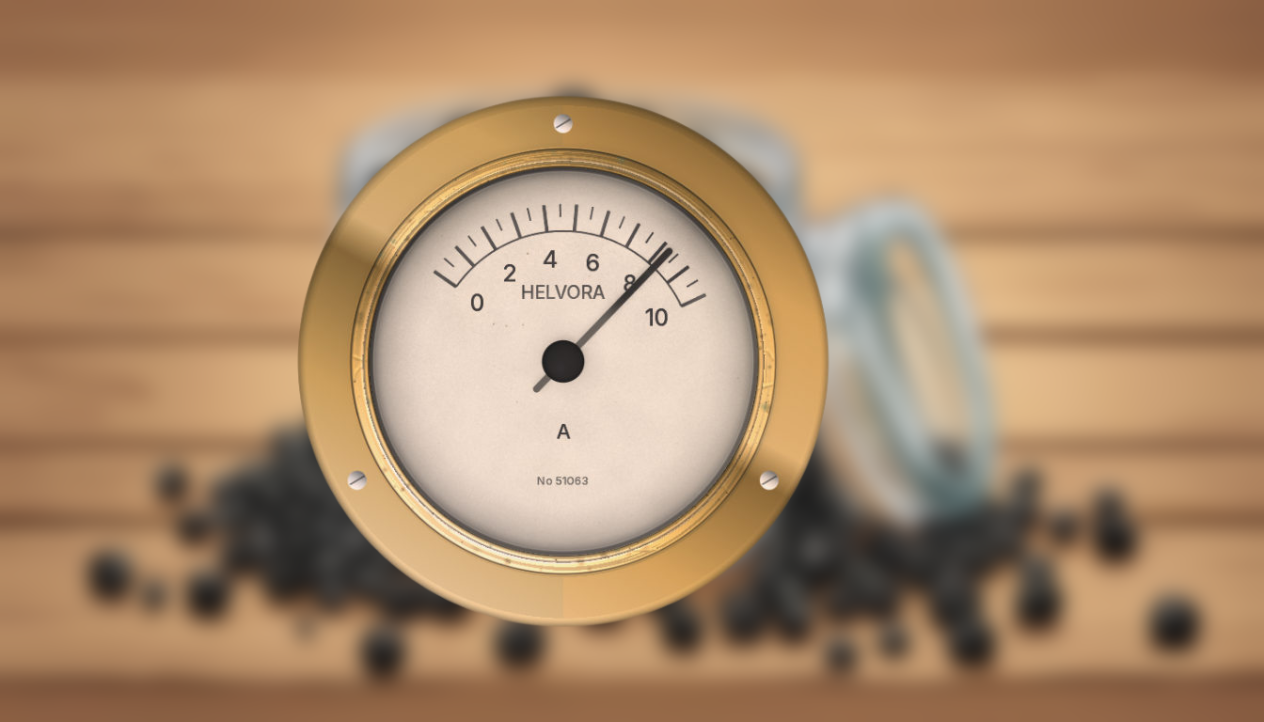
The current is {"value": 8.25, "unit": "A"}
